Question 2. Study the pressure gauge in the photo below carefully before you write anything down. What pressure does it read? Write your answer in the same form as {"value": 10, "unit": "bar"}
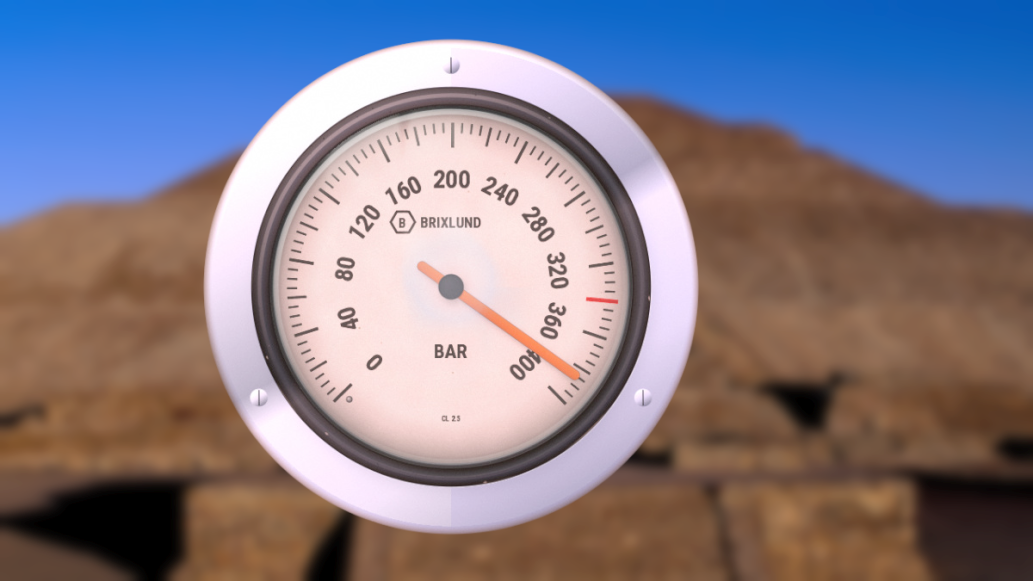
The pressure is {"value": 385, "unit": "bar"}
